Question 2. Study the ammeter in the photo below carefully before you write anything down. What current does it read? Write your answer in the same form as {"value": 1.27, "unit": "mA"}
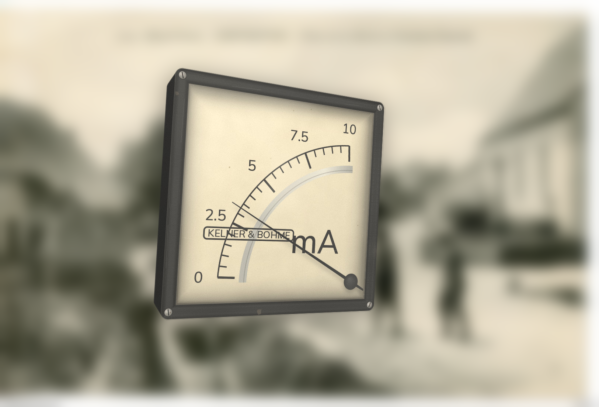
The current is {"value": 3.25, "unit": "mA"}
